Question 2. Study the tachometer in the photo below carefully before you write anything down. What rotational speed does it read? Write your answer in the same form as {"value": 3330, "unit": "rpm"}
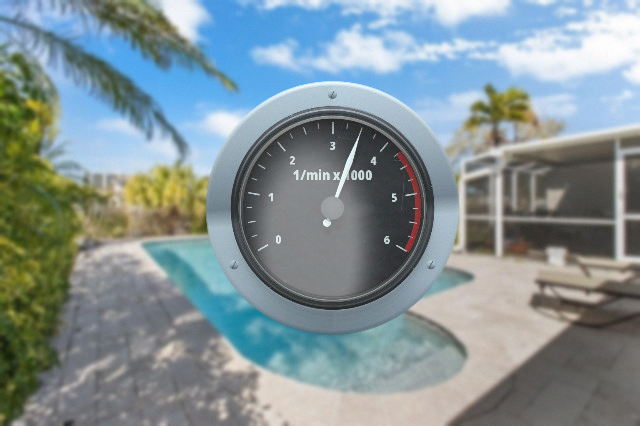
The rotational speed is {"value": 3500, "unit": "rpm"}
